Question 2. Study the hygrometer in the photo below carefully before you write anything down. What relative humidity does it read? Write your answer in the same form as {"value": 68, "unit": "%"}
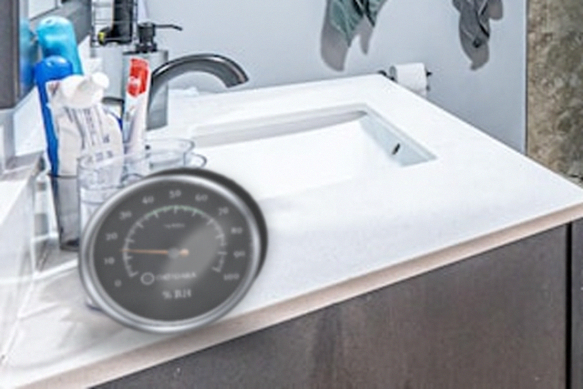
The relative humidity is {"value": 15, "unit": "%"}
